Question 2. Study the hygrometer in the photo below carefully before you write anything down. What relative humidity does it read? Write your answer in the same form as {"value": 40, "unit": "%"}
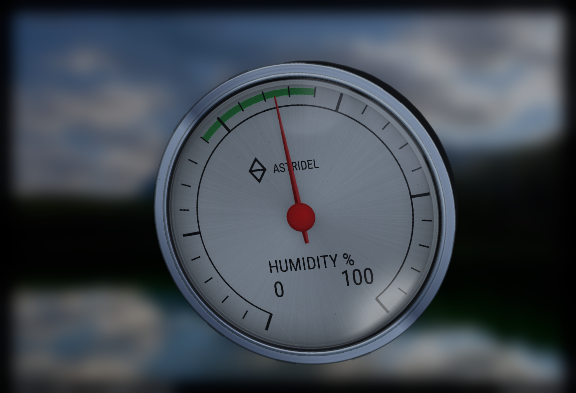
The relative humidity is {"value": 50, "unit": "%"}
